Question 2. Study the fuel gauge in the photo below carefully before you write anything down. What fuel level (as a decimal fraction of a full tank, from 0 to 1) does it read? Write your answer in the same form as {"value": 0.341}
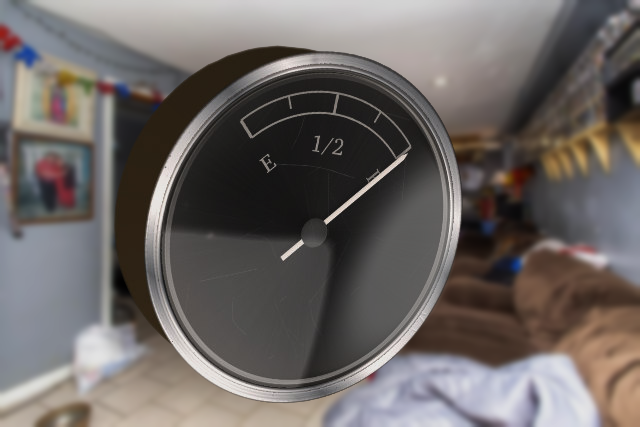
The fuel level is {"value": 1}
